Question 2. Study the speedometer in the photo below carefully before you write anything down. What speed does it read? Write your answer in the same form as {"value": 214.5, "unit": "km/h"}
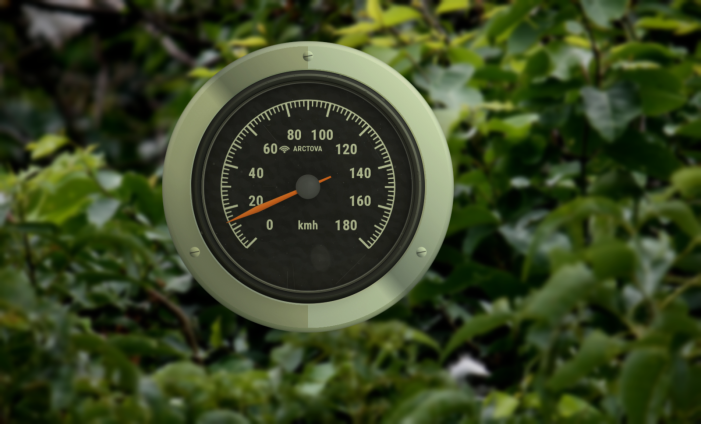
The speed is {"value": 14, "unit": "km/h"}
